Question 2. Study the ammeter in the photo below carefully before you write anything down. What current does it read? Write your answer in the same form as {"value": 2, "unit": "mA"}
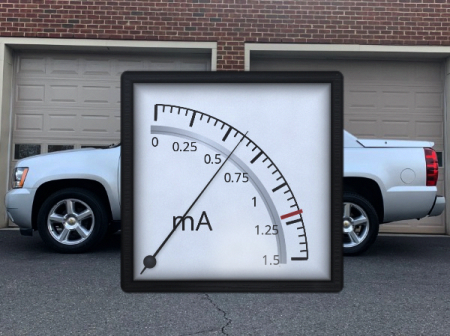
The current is {"value": 0.6, "unit": "mA"}
